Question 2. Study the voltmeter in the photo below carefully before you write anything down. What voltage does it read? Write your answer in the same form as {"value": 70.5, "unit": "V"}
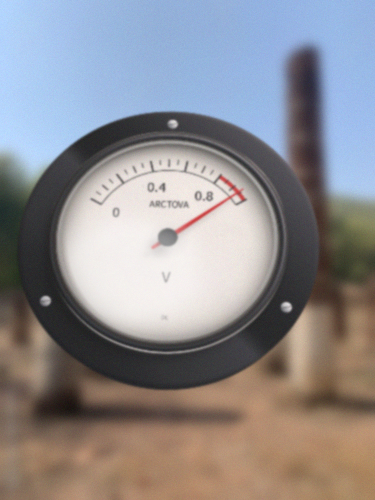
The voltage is {"value": 0.95, "unit": "V"}
